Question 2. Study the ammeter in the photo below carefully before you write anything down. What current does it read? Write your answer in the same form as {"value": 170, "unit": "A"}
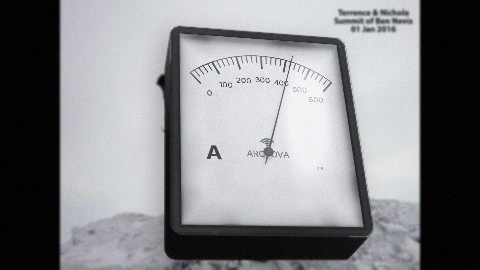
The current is {"value": 420, "unit": "A"}
